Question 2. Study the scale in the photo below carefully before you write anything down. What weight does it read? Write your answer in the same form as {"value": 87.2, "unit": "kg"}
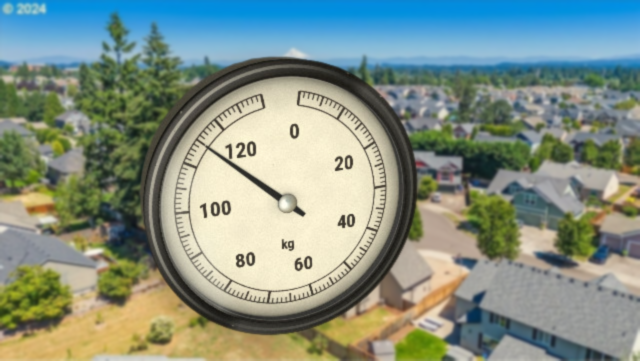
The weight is {"value": 115, "unit": "kg"}
